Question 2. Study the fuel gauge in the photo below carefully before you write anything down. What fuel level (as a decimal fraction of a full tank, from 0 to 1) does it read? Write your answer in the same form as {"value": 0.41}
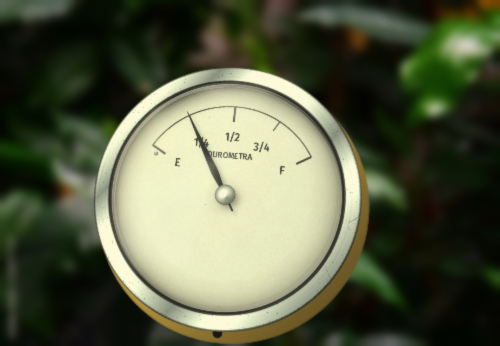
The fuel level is {"value": 0.25}
